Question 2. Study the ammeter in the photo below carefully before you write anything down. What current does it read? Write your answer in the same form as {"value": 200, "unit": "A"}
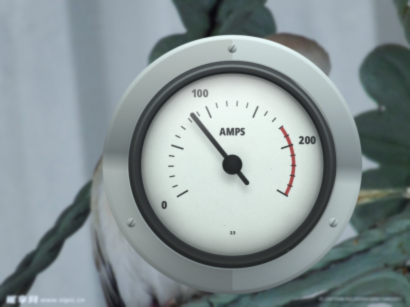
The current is {"value": 85, "unit": "A"}
